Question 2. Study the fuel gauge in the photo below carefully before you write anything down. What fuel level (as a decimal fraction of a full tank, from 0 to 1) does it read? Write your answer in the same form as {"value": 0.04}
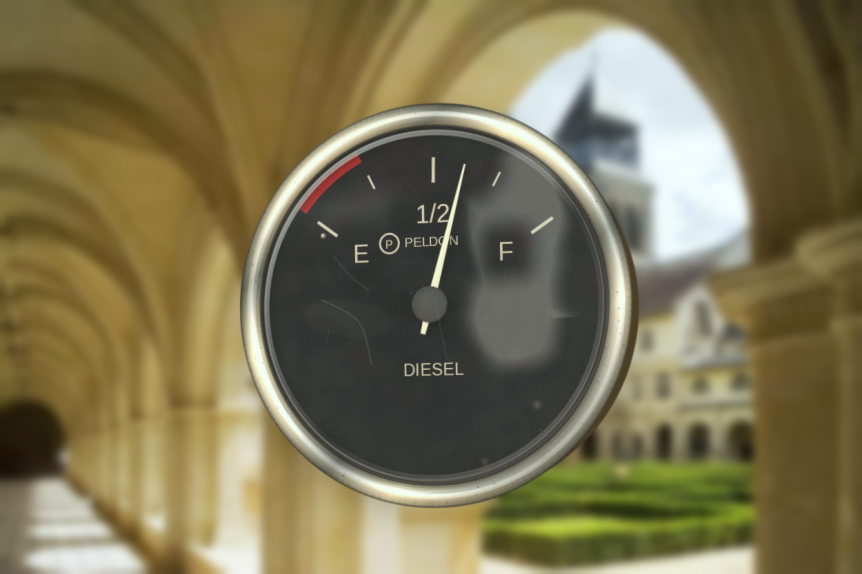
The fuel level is {"value": 0.625}
